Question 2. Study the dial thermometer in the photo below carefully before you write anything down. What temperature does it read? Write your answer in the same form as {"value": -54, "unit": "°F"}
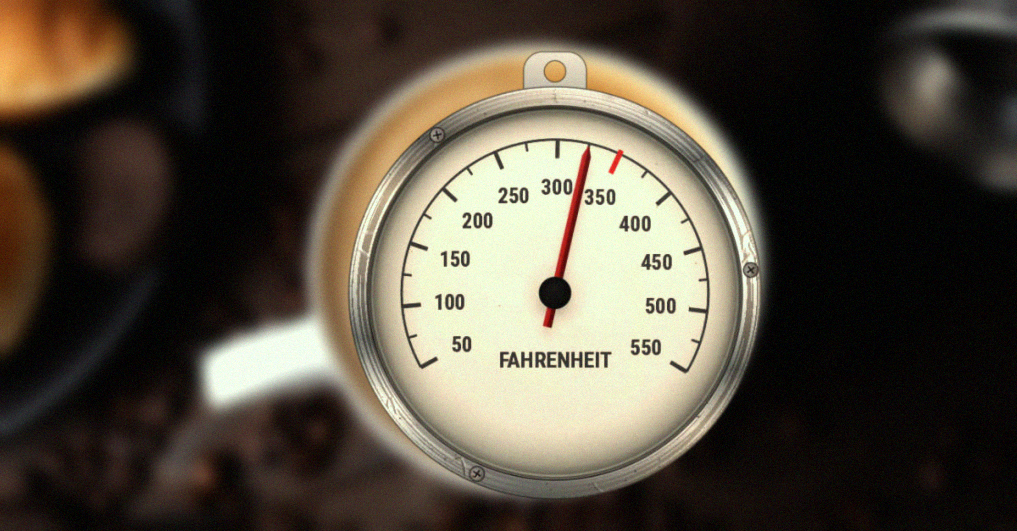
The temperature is {"value": 325, "unit": "°F"}
